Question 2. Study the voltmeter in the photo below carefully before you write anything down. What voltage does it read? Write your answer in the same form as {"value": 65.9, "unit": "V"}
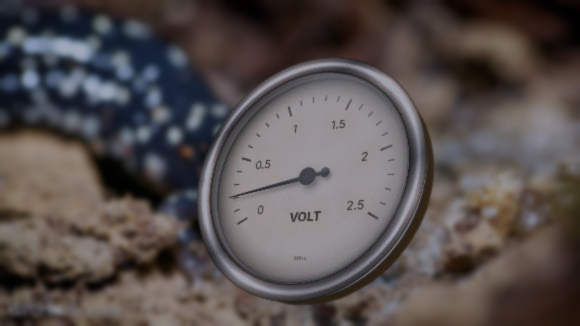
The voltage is {"value": 0.2, "unit": "V"}
